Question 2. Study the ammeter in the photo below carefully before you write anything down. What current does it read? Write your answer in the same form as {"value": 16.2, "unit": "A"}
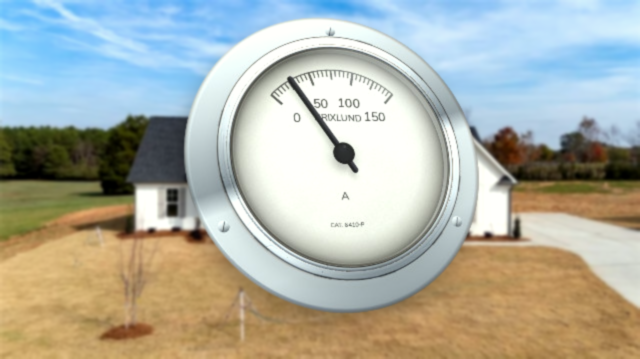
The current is {"value": 25, "unit": "A"}
